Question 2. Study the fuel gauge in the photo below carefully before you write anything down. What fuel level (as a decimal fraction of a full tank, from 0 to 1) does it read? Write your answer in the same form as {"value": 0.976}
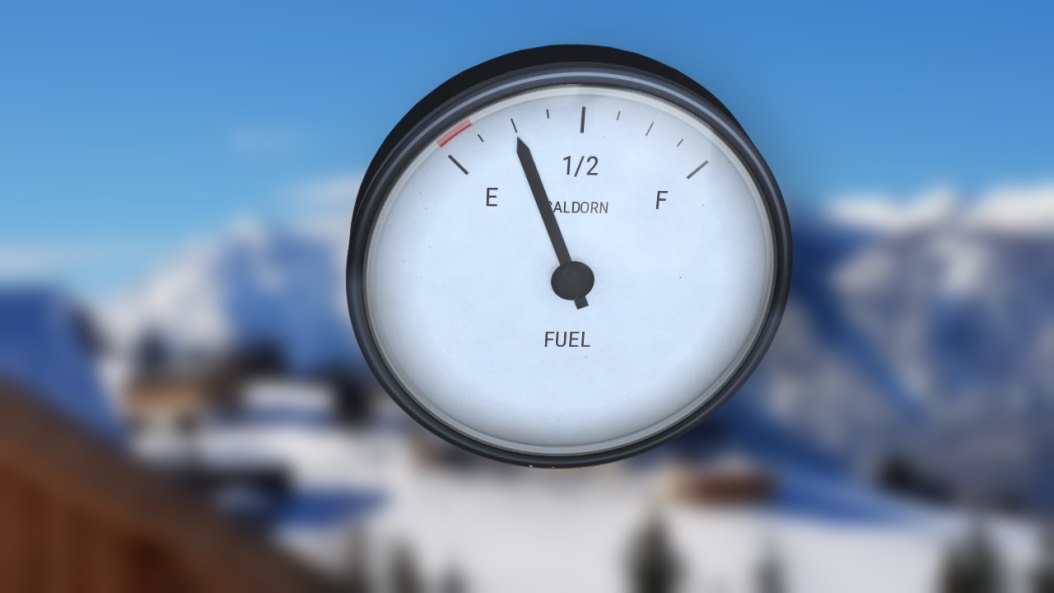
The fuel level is {"value": 0.25}
